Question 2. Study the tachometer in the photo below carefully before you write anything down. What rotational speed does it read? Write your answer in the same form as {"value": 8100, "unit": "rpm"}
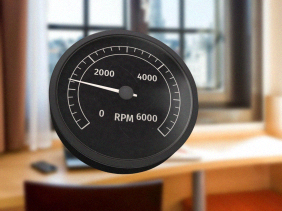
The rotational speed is {"value": 1200, "unit": "rpm"}
